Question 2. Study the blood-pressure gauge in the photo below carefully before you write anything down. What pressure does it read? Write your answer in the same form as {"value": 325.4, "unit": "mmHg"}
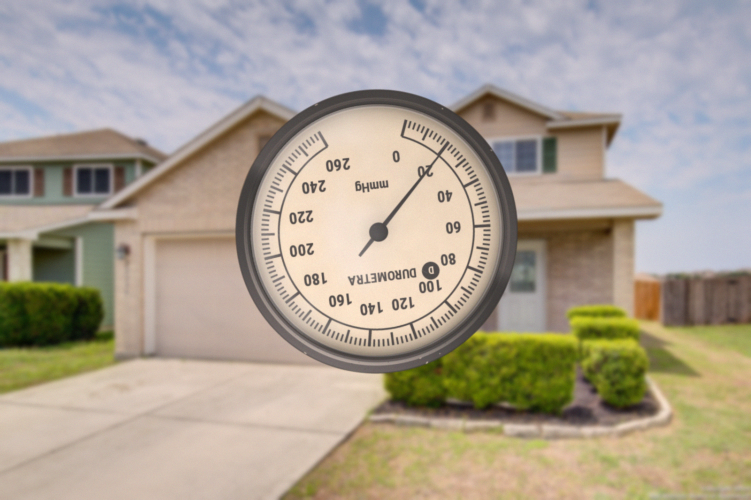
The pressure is {"value": 20, "unit": "mmHg"}
